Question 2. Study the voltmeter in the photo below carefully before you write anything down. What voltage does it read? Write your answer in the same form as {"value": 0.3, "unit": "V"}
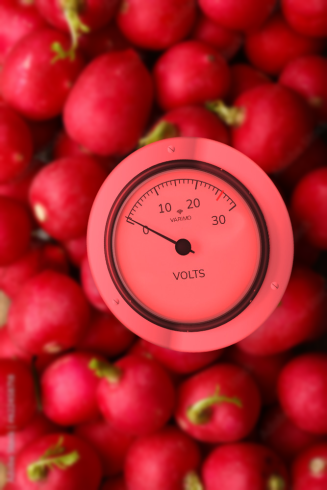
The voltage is {"value": 1, "unit": "V"}
